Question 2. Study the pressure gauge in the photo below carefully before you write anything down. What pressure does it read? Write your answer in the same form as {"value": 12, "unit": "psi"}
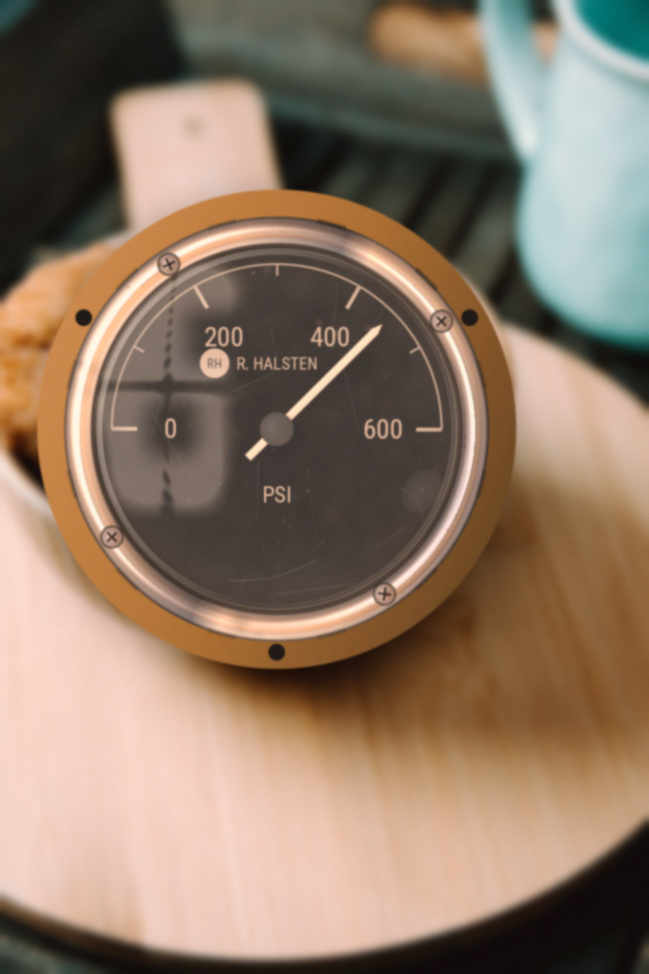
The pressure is {"value": 450, "unit": "psi"}
